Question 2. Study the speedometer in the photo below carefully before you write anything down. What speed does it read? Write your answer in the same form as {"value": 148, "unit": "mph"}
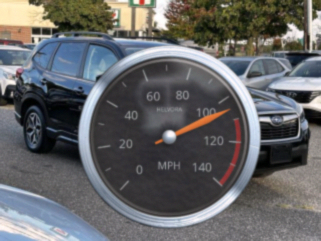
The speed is {"value": 105, "unit": "mph"}
